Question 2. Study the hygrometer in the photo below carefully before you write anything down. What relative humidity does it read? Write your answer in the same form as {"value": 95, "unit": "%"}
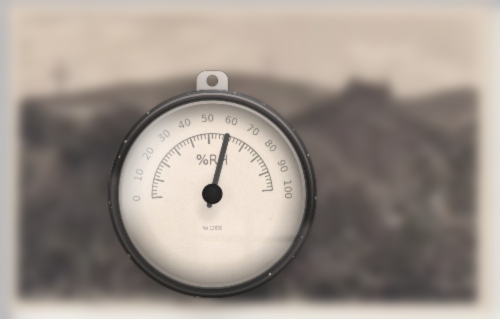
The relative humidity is {"value": 60, "unit": "%"}
